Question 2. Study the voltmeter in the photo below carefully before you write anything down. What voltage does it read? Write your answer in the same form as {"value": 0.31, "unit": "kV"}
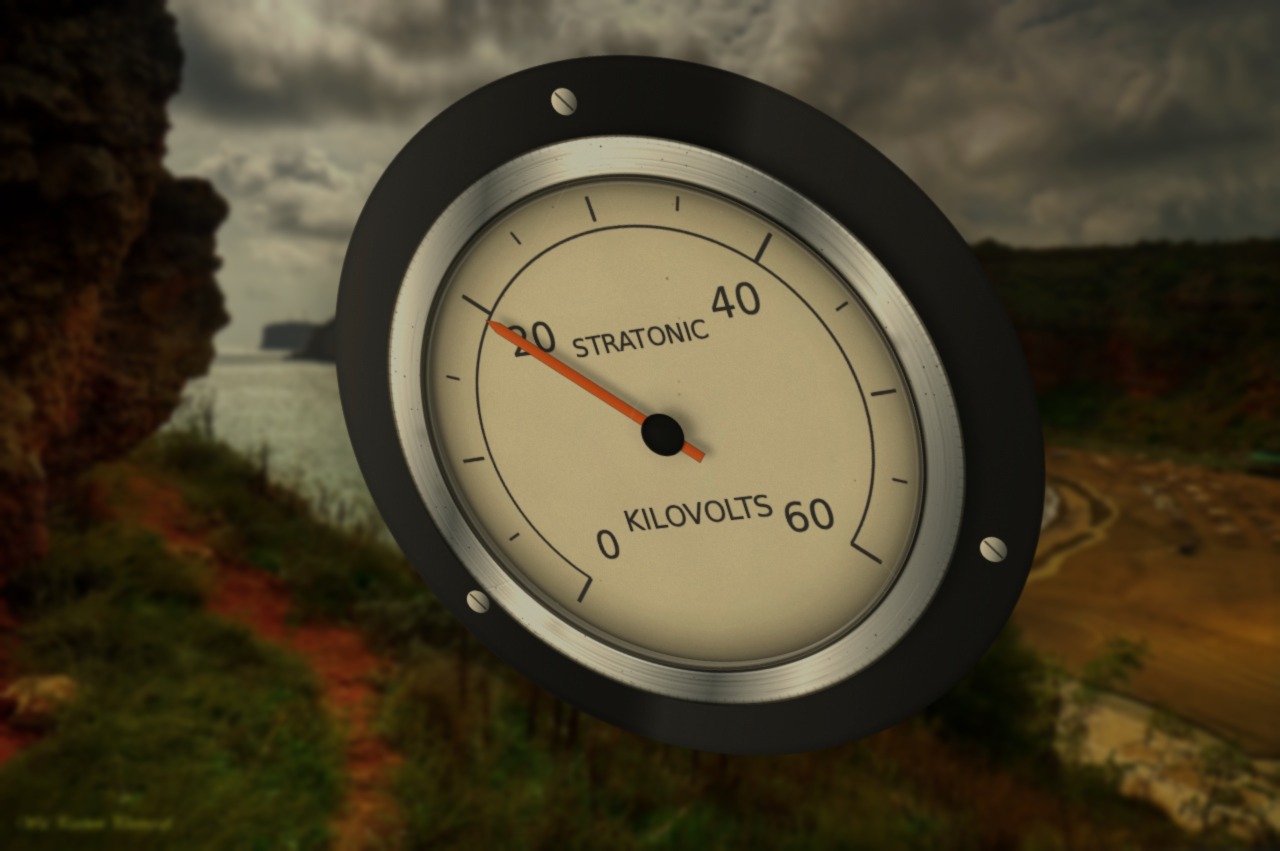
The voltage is {"value": 20, "unit": "kV"}
